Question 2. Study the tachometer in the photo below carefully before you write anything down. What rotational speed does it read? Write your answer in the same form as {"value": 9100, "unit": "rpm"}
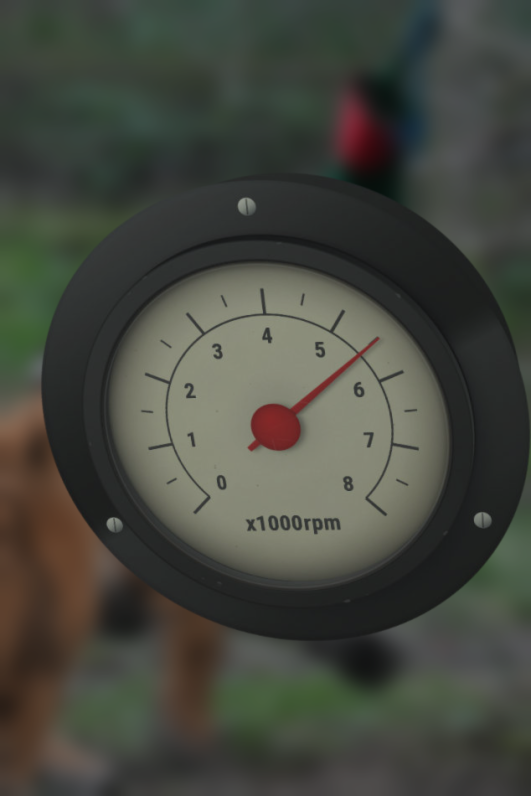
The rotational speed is {"value": 5500, "unit": "rpm"}
